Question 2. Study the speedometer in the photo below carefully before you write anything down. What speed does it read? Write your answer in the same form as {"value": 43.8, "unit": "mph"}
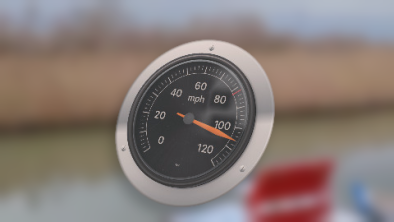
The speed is {"value": 106, "unit": "mph"}
